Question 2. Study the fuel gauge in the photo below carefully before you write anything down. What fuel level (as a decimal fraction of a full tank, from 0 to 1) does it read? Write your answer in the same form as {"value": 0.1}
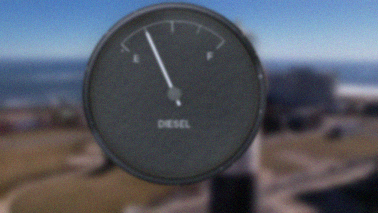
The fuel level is {"value": 0.25}
